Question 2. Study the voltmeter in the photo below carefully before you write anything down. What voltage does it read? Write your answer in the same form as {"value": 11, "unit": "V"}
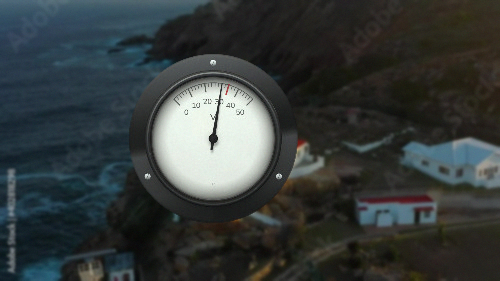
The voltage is {"value": 30, "unit": "V"}
